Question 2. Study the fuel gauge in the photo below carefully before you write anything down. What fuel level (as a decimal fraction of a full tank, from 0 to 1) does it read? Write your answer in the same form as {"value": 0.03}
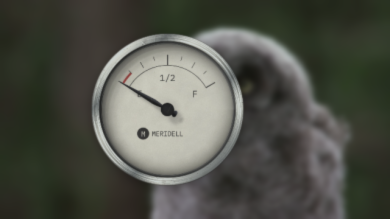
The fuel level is {"value": 0}
